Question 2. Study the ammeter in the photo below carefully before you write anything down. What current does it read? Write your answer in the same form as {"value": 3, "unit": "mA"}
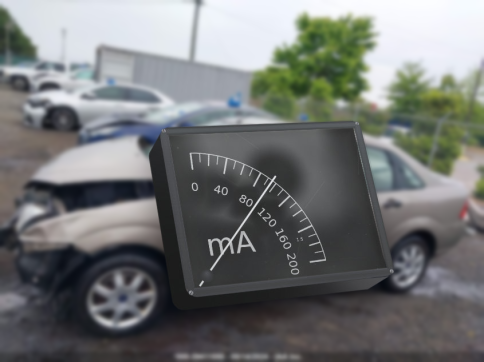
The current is {"value": 95, "unit": "mA"}
